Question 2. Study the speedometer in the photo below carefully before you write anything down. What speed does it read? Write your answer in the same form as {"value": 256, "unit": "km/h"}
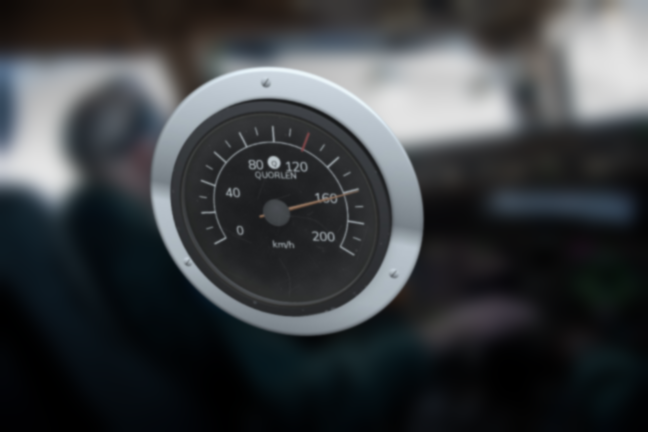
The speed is {"value": 160, "unit": "km/h"}
